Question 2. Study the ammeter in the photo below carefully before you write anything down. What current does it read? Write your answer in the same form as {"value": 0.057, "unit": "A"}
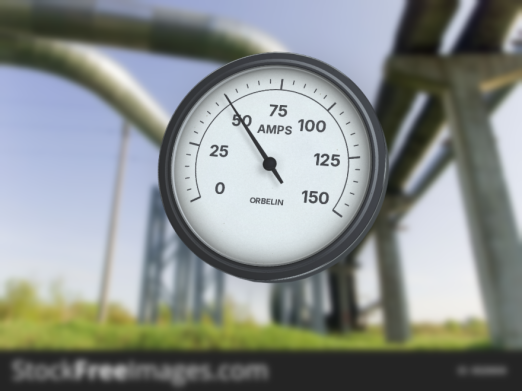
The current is {"value": 50, "unit": "A"}
